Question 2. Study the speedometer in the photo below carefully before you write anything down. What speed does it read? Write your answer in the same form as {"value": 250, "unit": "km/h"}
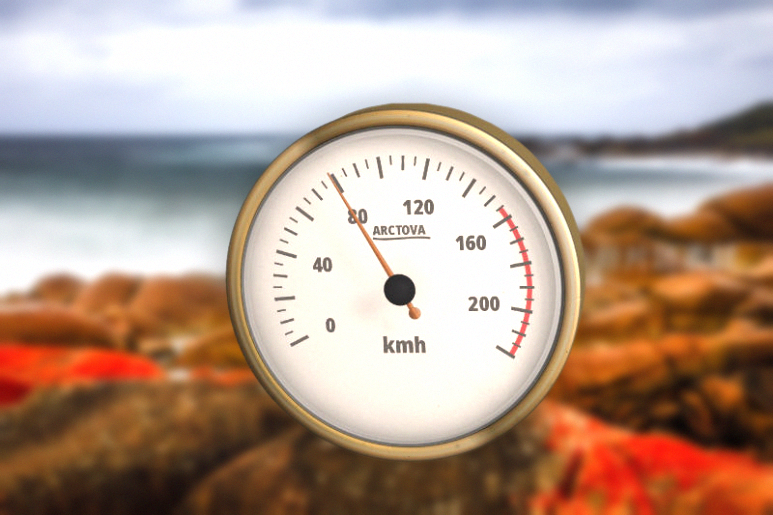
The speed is {"value": 80, "unit": "km/h"}
